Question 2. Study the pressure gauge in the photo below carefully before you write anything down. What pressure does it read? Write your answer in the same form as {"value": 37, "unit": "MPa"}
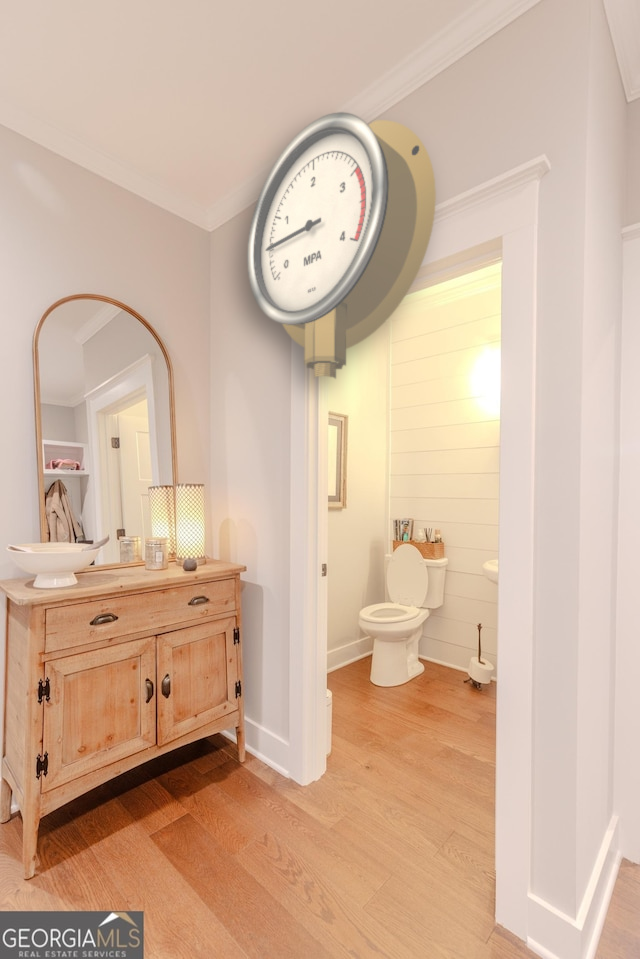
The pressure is {"value": 0.5, "unit": "MPa"}
